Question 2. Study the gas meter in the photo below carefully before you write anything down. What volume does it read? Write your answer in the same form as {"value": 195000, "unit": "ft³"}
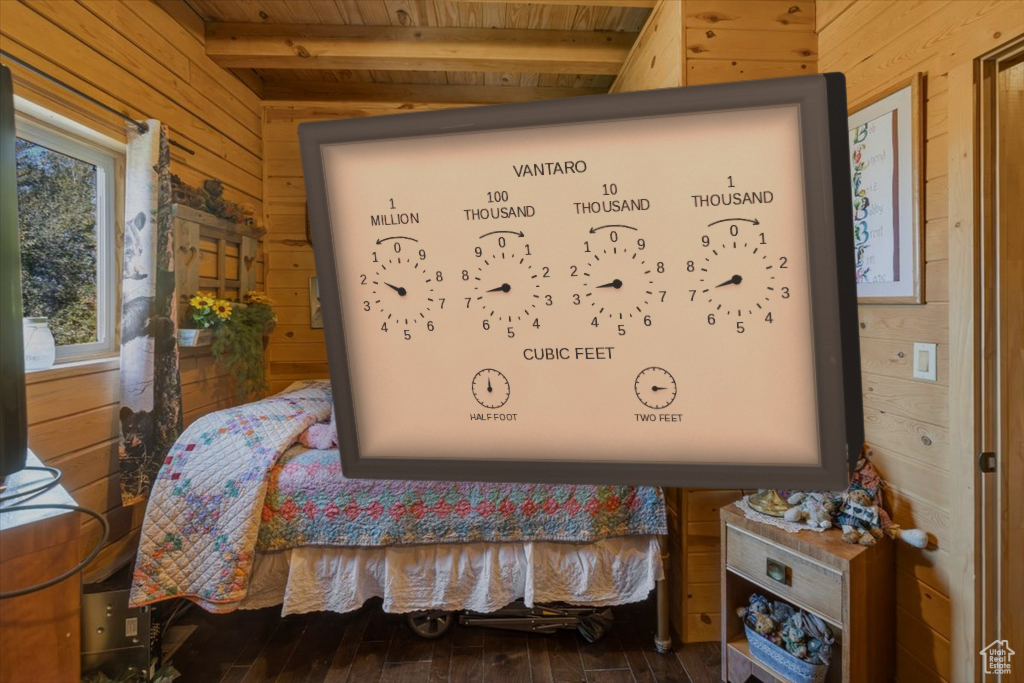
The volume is {"value": 172700, "unit": "ft³"}
